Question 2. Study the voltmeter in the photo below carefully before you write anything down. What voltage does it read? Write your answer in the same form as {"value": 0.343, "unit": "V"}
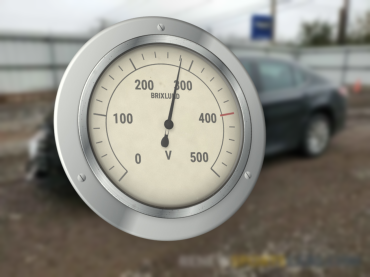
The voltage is {"value": 280, "unit": "V"}
